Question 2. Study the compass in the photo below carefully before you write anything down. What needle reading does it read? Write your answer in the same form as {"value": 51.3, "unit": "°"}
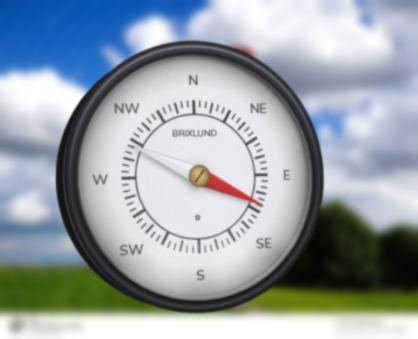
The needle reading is {"value": 115, "unit": "°"}
